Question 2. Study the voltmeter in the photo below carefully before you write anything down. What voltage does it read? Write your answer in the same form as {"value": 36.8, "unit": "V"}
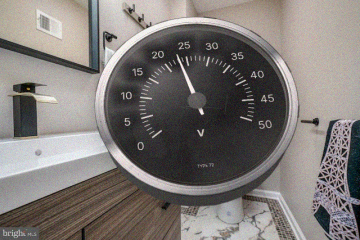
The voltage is {"value": 23, "unit": "V"}
